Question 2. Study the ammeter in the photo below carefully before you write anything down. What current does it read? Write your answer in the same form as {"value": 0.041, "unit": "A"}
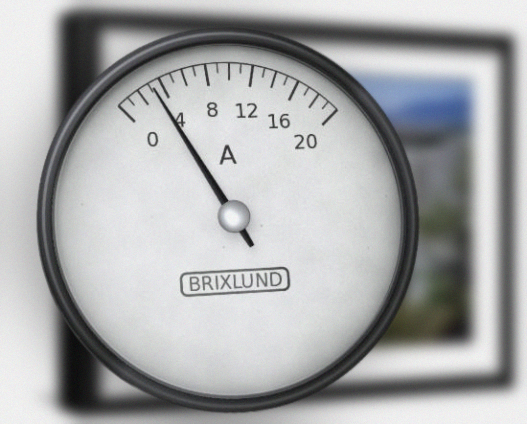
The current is {"value": 3, "unit": "A"}
